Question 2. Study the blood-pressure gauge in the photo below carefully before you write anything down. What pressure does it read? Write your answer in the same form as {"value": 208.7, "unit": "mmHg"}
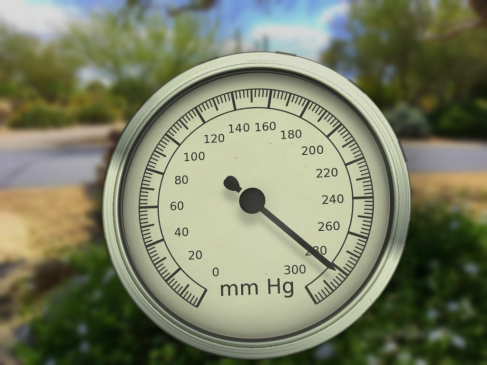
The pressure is {"value": 282, "unit": "mmHg"}
